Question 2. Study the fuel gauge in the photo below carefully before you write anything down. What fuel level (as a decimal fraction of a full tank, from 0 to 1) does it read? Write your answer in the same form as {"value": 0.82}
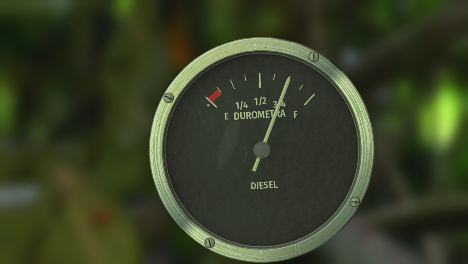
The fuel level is {"value": 0.75}
